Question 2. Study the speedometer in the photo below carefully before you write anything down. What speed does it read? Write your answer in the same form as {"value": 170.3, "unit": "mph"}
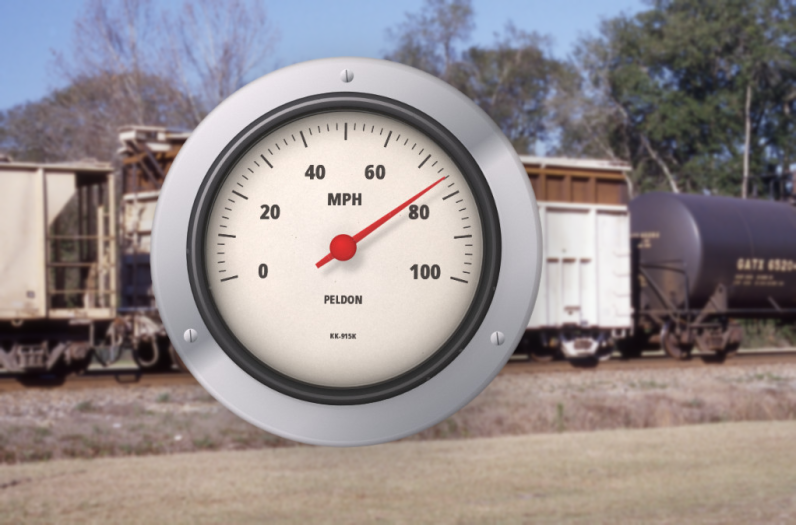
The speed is {"value": 76, "unit": "mph"}
